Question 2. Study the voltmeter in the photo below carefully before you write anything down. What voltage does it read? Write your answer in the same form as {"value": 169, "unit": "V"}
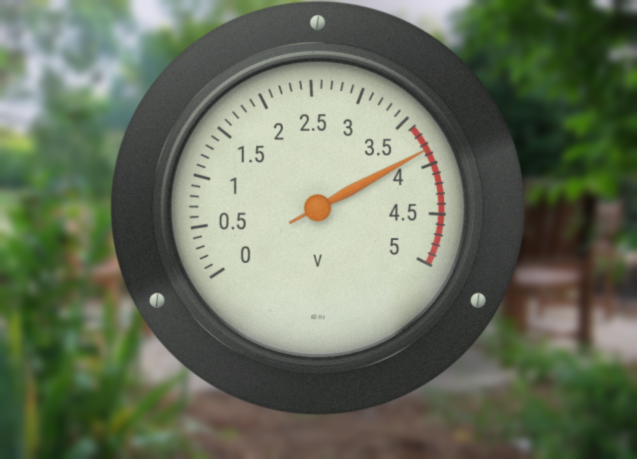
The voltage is {"value": 3.85, "unit": "V"}
